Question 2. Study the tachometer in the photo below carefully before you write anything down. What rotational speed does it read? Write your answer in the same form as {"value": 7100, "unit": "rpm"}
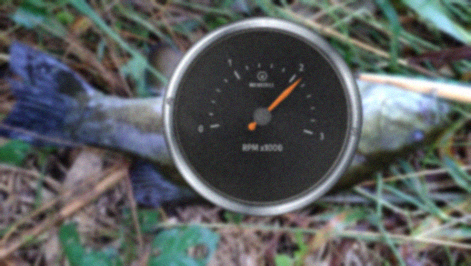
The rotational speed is {"value": 2100, "unit": "rpm"}
